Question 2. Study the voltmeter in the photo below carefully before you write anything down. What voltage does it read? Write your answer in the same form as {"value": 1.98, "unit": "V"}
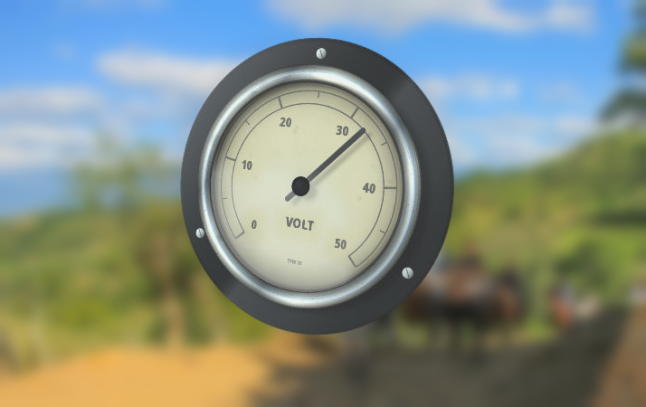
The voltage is {"value": 32.5, "unit": "V"}
